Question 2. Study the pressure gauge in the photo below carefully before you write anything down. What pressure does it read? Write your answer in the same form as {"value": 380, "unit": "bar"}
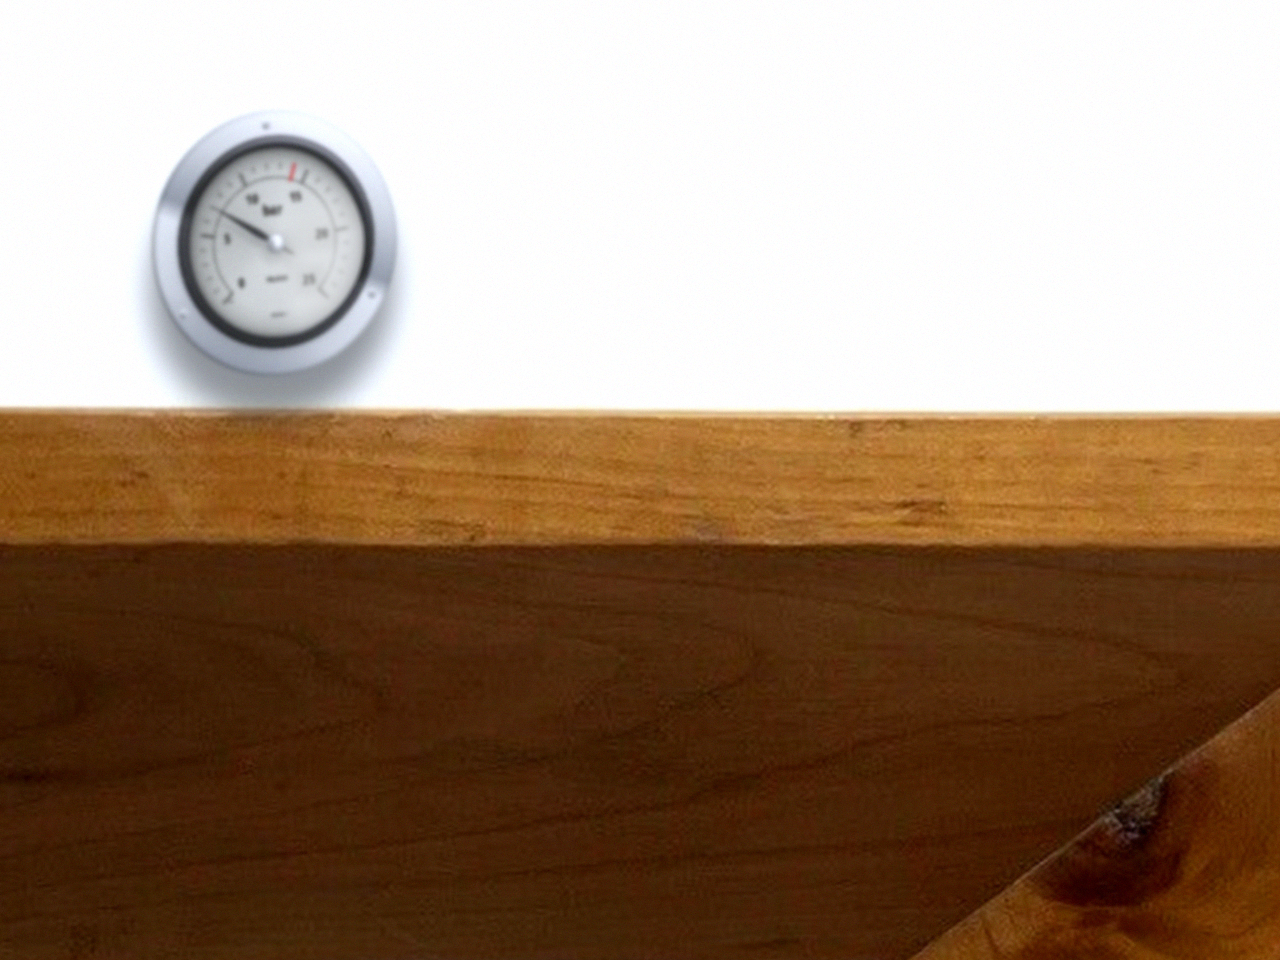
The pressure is {"value": 7, "unit": "bar"}
